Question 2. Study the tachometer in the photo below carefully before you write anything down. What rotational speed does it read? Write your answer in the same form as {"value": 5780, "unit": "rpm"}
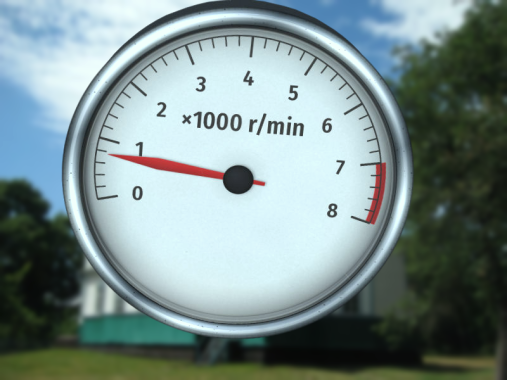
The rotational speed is {"value": 800, "unit": "rpm"}
